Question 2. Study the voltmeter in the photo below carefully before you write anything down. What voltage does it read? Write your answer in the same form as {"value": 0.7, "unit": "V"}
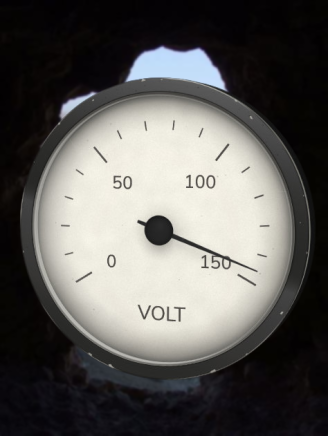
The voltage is {"value": 145, "unit": "V"}
